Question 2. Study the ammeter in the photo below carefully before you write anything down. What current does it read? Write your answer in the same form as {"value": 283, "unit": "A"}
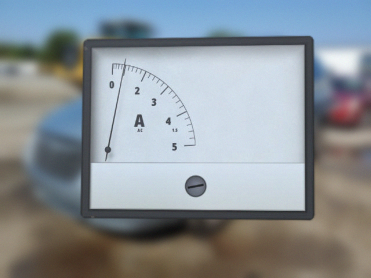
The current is {"value": 1, "unit": "A"}
